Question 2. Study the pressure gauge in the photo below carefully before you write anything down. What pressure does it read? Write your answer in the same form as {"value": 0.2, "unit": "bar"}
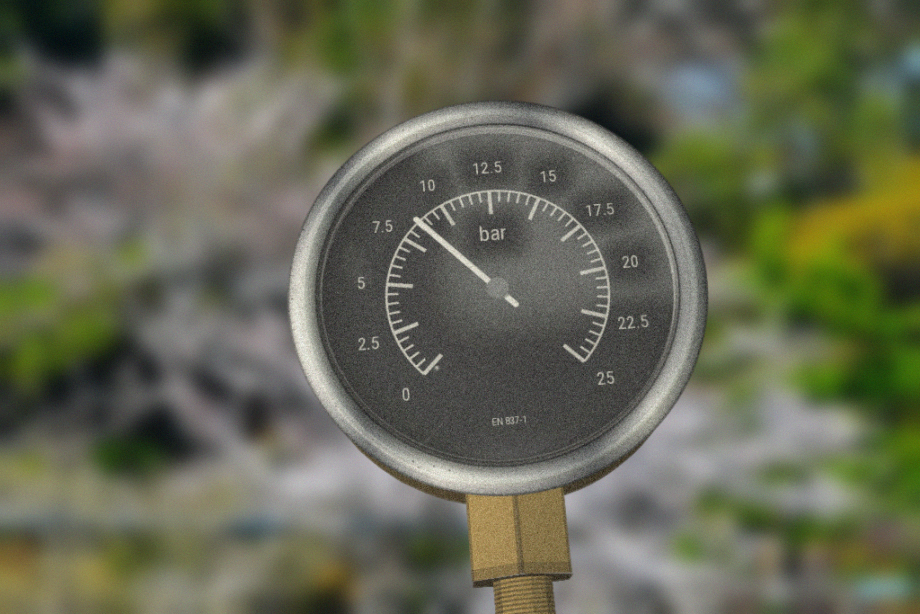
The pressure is {"value": 8.5, "unit": "bar"}
